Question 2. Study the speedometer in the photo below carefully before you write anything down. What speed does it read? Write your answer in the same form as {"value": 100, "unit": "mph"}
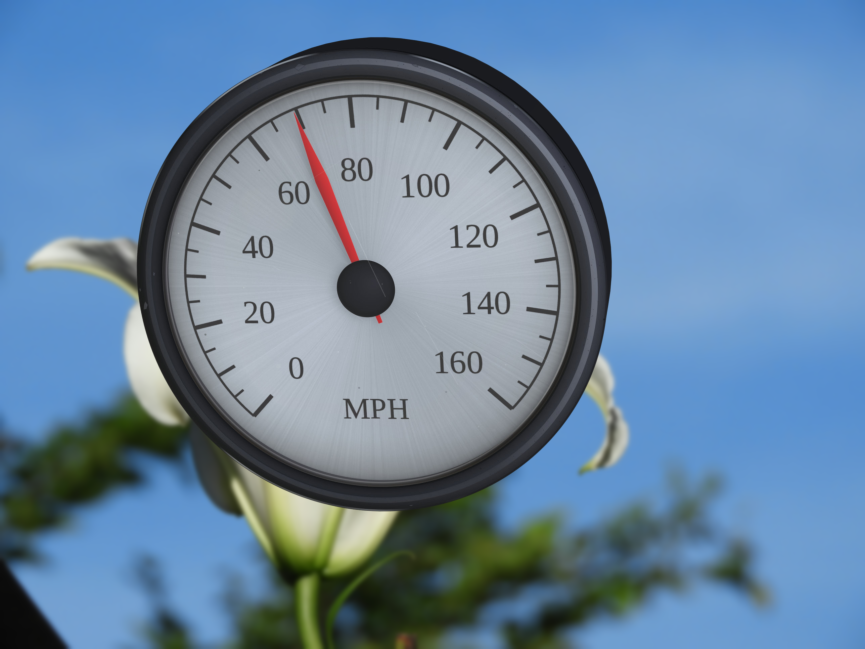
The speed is {"value": 70, "unit": "mph"}
